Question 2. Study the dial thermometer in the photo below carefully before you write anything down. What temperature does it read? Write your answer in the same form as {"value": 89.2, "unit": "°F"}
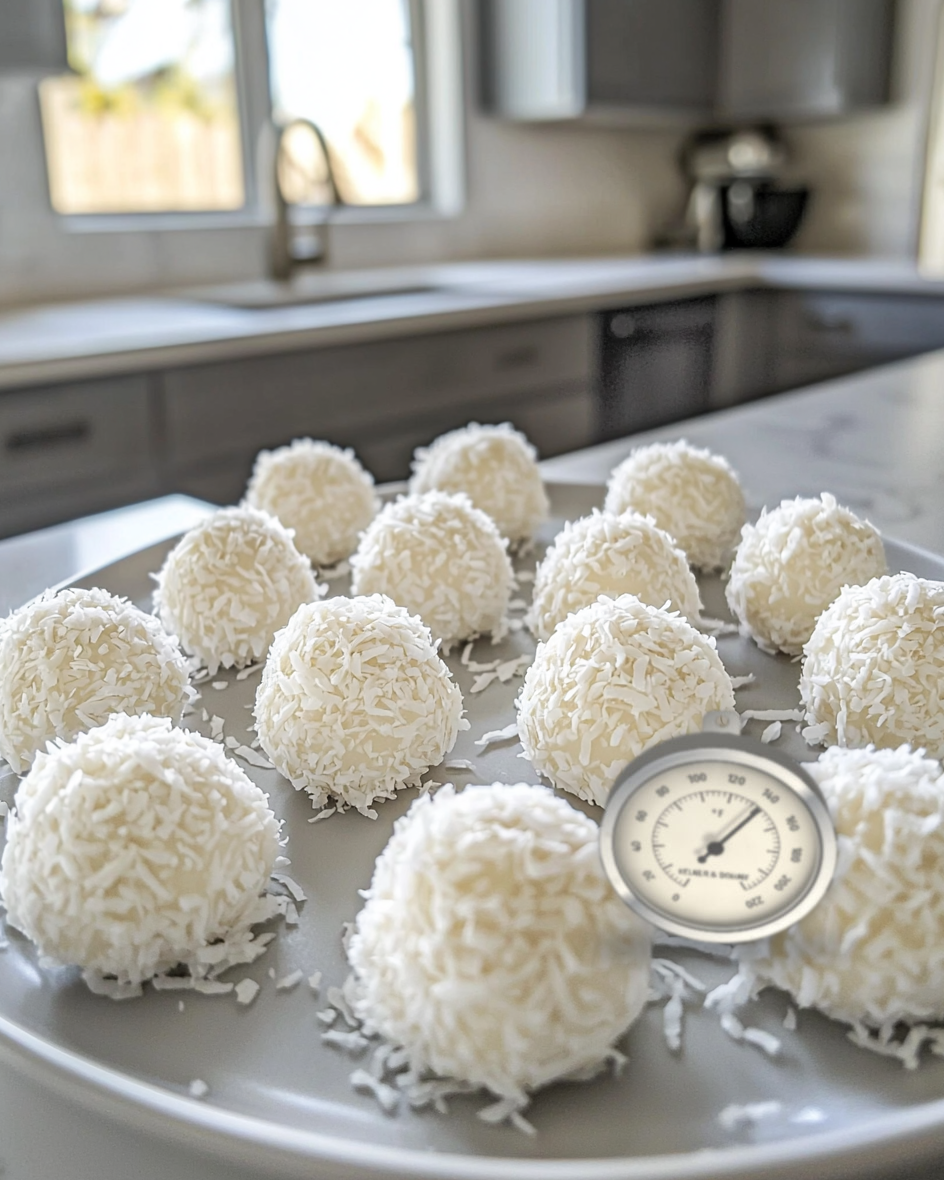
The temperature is {"value": 140, "unit": "°F"}
